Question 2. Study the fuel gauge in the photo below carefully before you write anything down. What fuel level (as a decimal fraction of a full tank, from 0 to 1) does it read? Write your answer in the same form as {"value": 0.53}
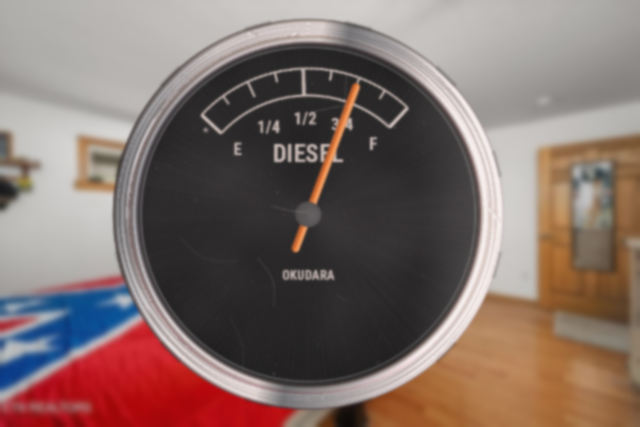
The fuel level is {"value": 0.75}
